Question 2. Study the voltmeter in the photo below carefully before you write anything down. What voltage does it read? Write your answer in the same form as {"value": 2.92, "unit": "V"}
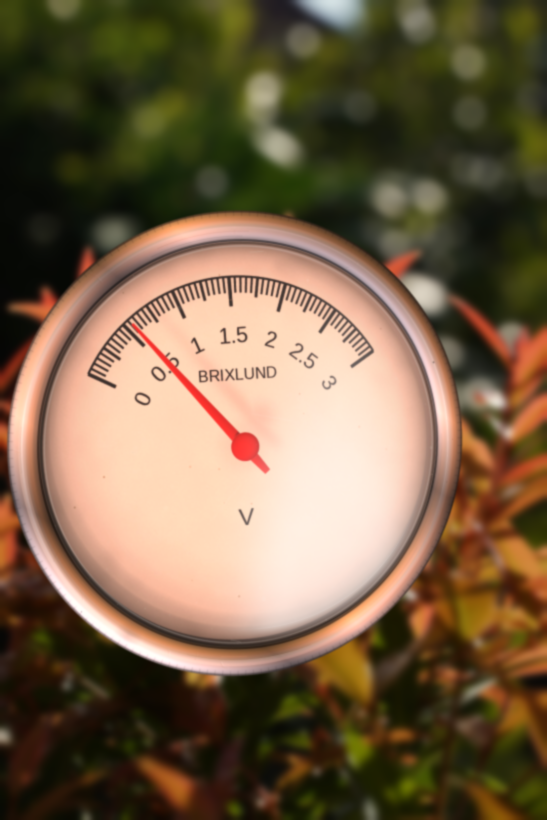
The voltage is {"value": 0.55, "unit": "V"}
